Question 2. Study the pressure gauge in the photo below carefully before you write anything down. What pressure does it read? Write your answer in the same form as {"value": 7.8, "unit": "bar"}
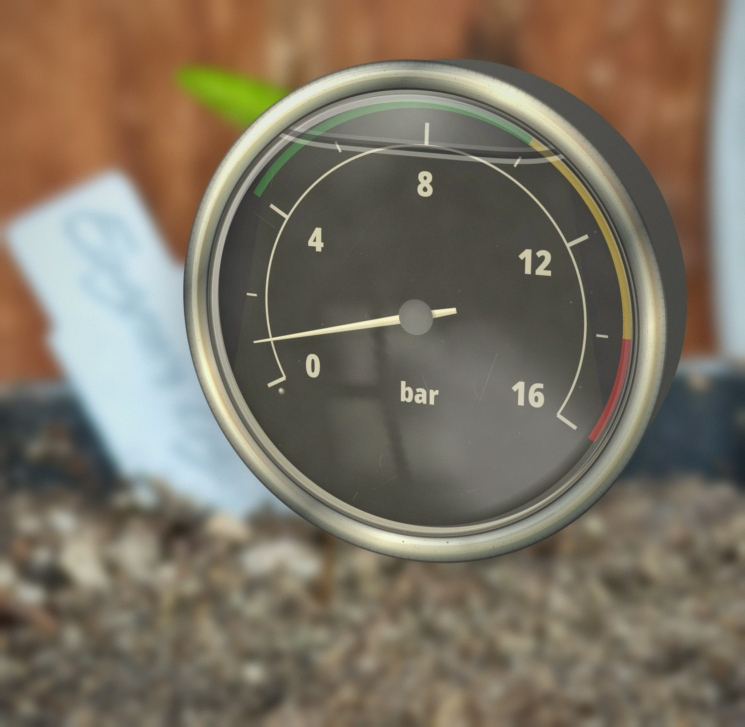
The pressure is {"value": 1, "unit": "bar"}
